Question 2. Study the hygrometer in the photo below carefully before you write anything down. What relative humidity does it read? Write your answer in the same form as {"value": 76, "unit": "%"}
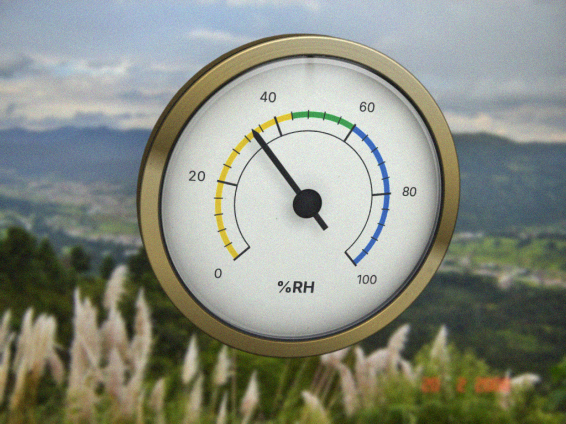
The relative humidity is {"value": 34, "unit": "%"}
